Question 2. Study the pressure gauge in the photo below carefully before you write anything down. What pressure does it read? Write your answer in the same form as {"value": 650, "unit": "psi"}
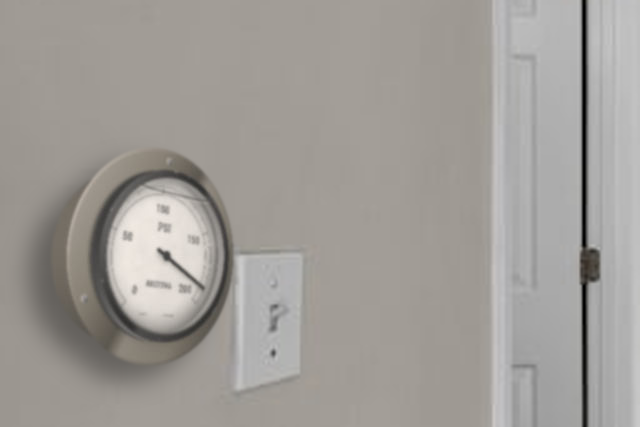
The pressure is {"value": 190, "unit": "psi"}
